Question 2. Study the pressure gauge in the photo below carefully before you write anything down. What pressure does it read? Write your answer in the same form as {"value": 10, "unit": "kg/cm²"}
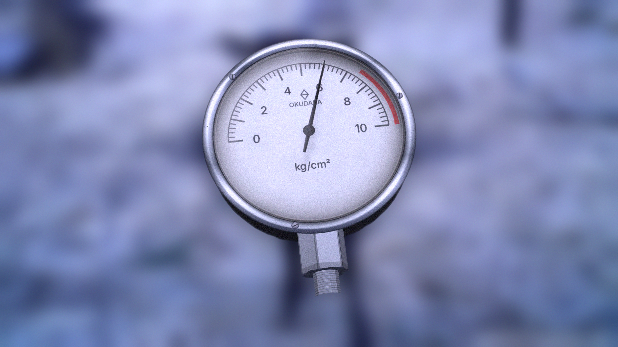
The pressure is {"value": 6, "unit": "kg/cm²"}
